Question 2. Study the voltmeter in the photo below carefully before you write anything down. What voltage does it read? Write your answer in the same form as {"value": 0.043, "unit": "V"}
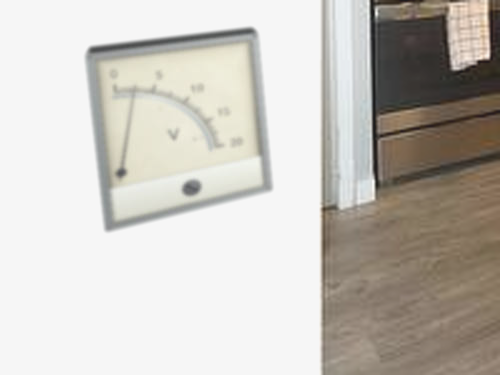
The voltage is {"value": 2.5, "unit": "V"}
